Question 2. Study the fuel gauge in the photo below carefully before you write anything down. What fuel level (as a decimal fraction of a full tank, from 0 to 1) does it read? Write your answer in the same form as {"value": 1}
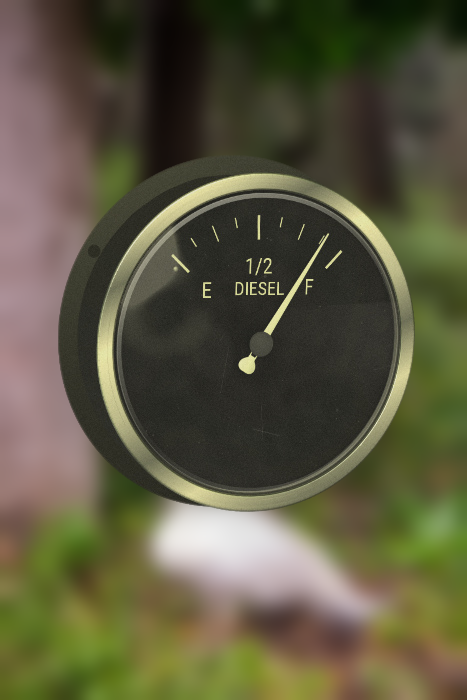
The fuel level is {"value": 0.875}
